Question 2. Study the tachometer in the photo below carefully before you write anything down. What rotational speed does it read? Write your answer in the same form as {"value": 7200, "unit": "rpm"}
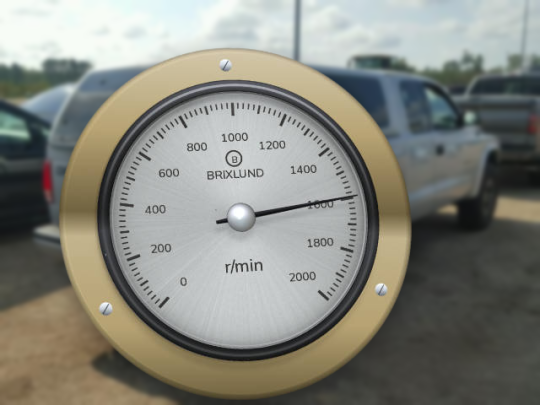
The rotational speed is {"value": 1600, "unit": "rpm"}
